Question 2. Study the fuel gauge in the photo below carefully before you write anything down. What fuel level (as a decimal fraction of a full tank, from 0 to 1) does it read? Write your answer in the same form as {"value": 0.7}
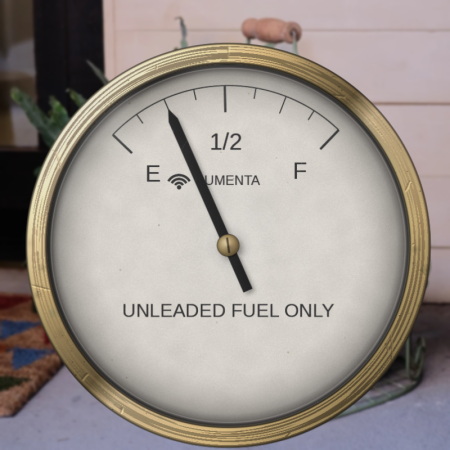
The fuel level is {"value": 0.25}
